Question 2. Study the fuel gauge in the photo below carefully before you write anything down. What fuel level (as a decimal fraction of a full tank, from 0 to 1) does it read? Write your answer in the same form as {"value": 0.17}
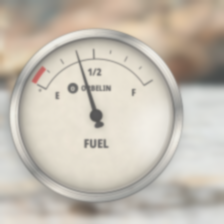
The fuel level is {"value": 0.375}
